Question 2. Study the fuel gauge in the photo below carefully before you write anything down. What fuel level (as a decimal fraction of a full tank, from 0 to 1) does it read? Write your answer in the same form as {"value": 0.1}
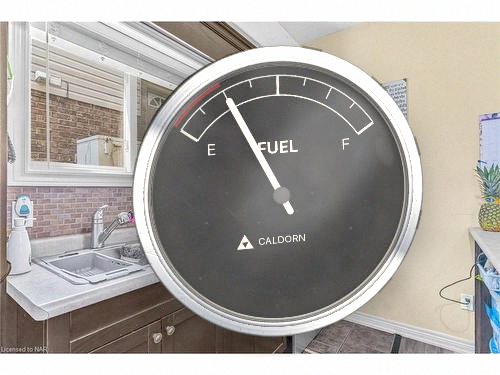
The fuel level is {"value": 0.25}
